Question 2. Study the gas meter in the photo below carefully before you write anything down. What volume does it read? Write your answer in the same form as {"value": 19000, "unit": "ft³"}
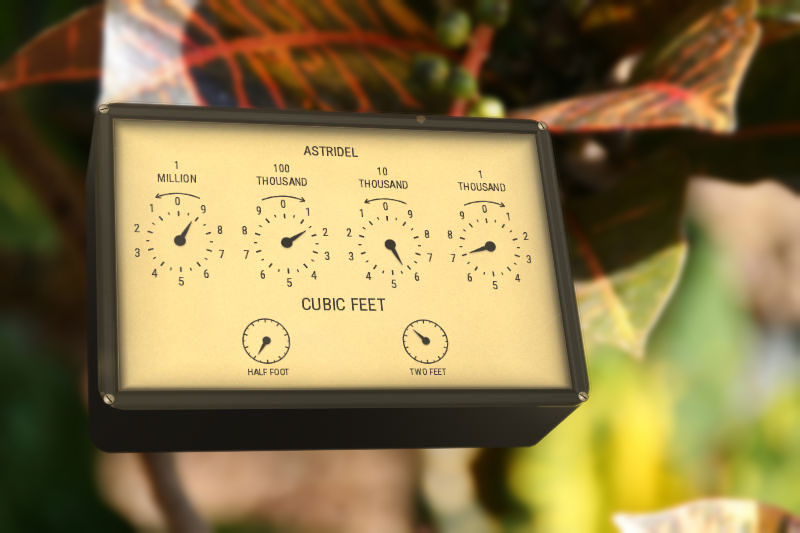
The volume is {"value": 915700, "unit": "ft³"}
